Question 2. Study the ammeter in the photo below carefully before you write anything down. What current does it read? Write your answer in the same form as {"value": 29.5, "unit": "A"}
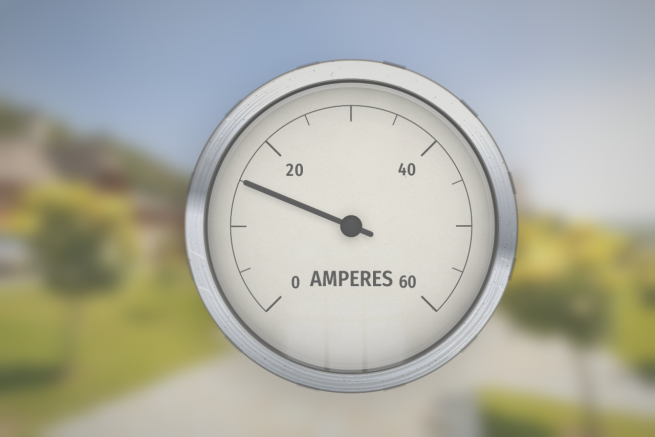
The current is {"value": 15, "unit": "A"}
